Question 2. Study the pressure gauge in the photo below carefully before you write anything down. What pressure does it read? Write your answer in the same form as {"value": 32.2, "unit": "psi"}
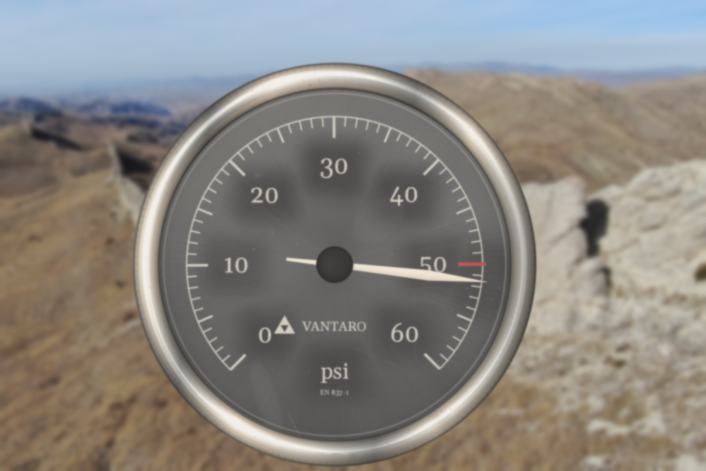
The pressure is {"value": 51.5, "unit": "psi"}
